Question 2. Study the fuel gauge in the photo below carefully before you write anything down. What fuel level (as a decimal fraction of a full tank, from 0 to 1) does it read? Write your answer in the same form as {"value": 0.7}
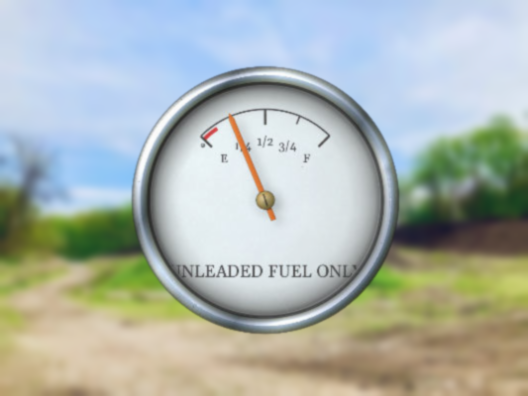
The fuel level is {"value": 0.25}
